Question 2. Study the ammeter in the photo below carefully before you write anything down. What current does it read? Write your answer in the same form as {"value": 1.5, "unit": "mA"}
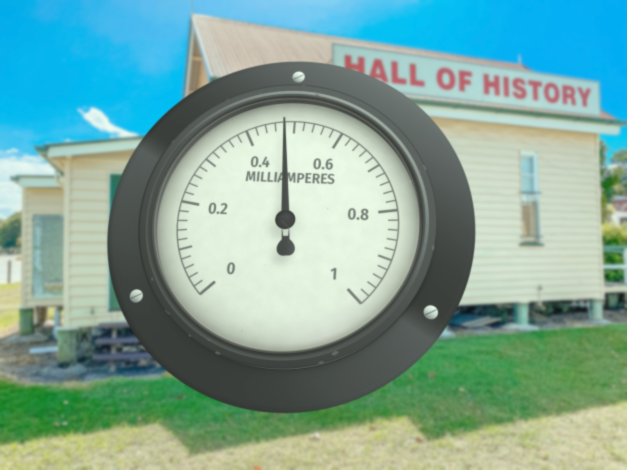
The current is {"value": 0.48, "unit": "mA"}
